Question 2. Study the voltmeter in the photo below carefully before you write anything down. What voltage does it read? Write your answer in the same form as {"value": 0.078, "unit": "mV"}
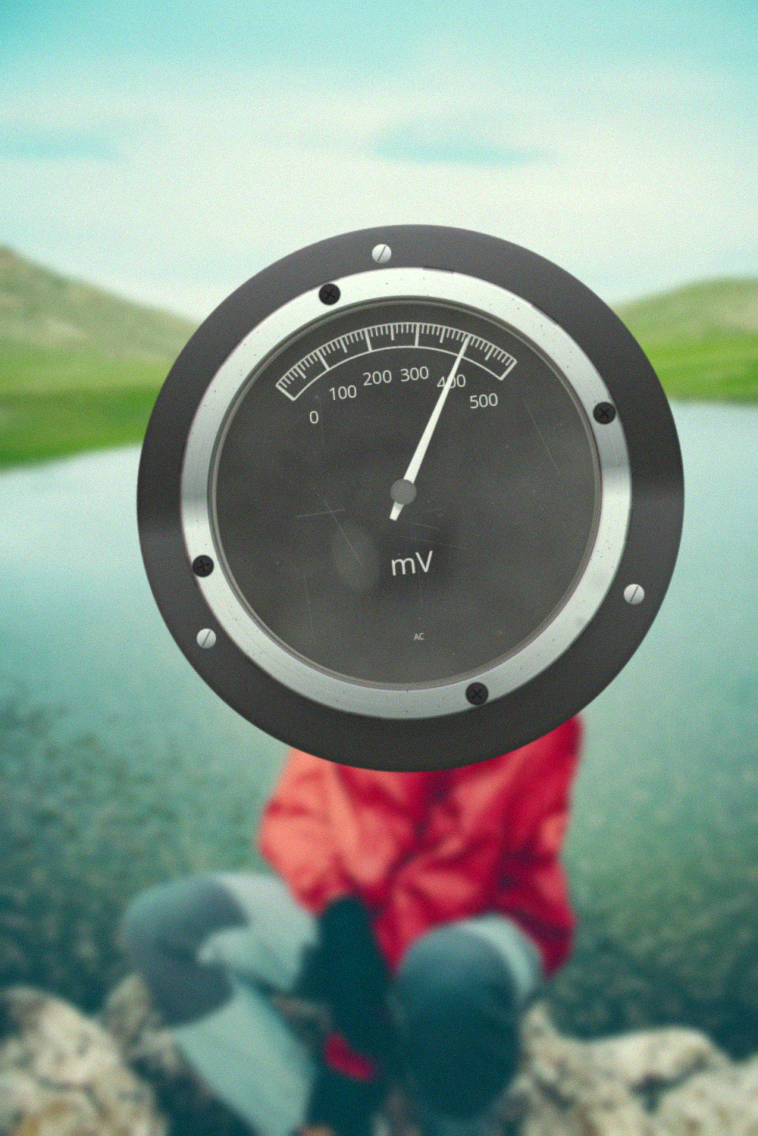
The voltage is {"value": 400, "unit": "mV"}
